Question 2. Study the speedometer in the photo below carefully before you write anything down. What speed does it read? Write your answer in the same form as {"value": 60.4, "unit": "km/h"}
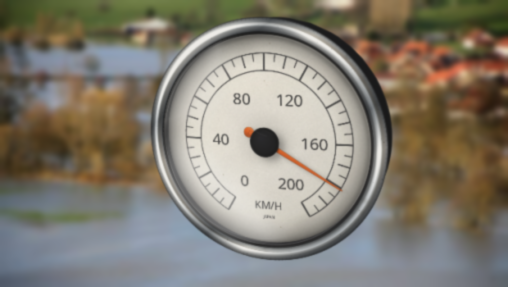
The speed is {"value": 180, "unit": "km/h"}
